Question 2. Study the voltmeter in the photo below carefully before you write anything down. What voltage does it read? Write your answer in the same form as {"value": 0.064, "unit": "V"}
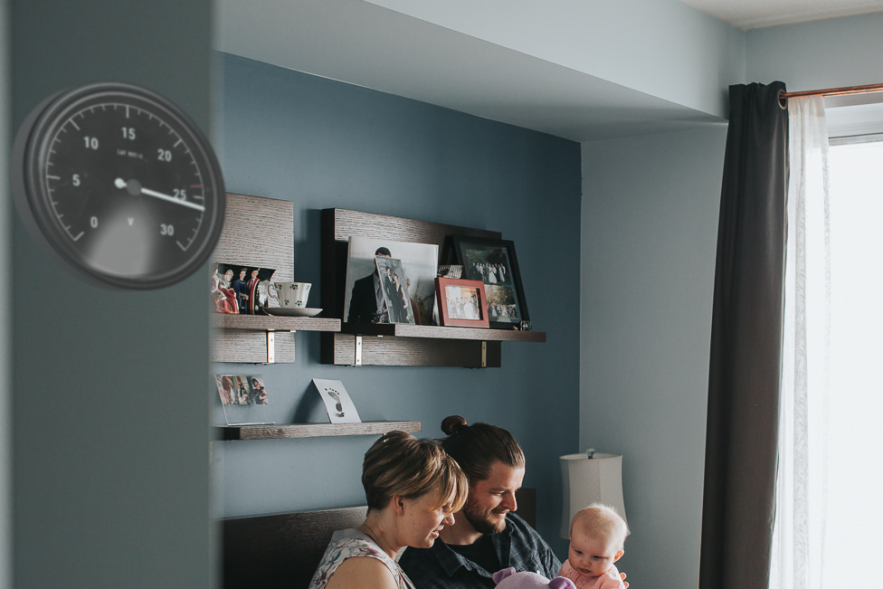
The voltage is {"value": 26, "unit": "V"}
